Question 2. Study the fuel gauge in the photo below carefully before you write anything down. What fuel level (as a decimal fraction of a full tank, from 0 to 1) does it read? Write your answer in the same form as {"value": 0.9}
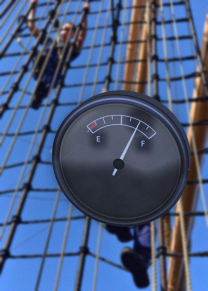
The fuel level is {"value": 0.75}
